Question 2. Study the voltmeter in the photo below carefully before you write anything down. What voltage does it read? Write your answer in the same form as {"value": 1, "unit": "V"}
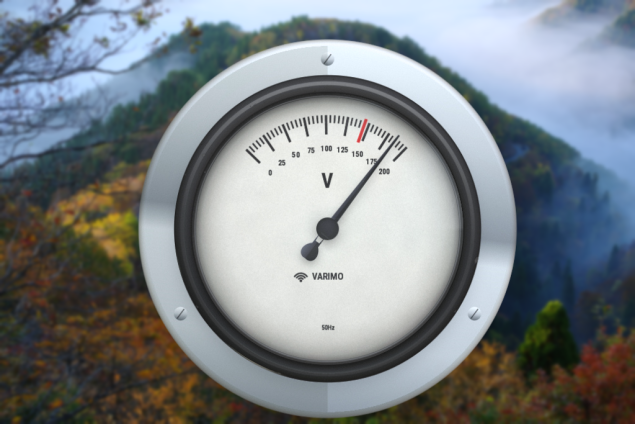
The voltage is {"value": 185, "unit": "V"}
